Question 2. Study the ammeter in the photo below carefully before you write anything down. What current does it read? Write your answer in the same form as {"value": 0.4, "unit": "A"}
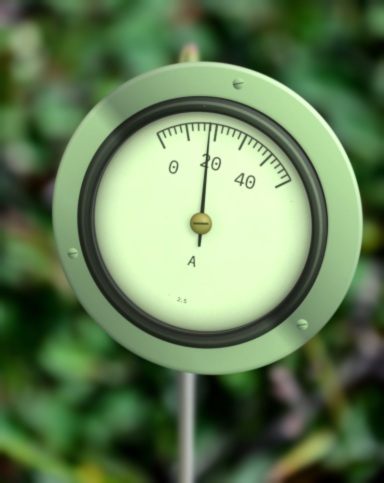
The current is {"value": 18, "unit": "A"}
